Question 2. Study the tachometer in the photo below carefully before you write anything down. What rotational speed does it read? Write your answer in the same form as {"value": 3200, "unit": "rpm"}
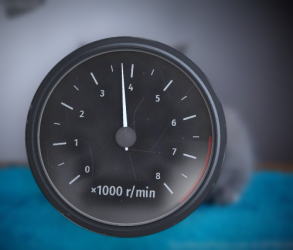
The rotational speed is {"value": 3750, "unit": "rpm"}
